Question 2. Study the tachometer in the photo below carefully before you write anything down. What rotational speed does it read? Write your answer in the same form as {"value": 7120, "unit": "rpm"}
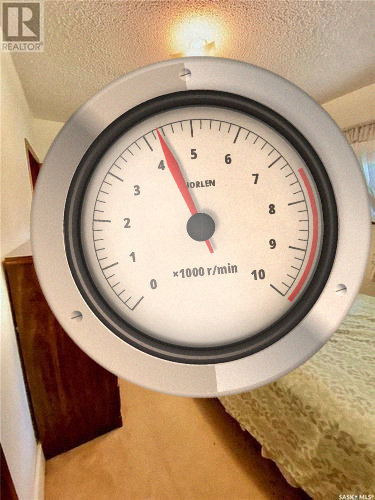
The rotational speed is {"value": 4300, "unit": "rpm"}
